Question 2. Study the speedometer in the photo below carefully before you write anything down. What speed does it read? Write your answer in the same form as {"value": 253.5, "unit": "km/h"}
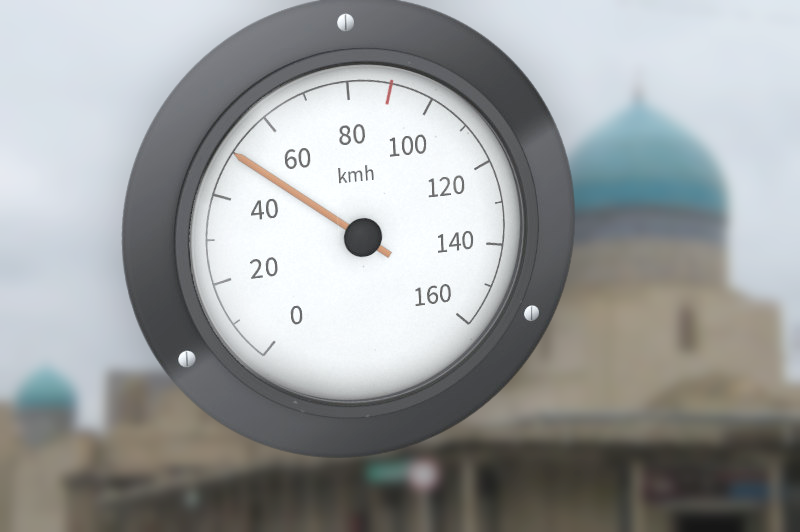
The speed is {"value": 50, "unit": "km/h"}
